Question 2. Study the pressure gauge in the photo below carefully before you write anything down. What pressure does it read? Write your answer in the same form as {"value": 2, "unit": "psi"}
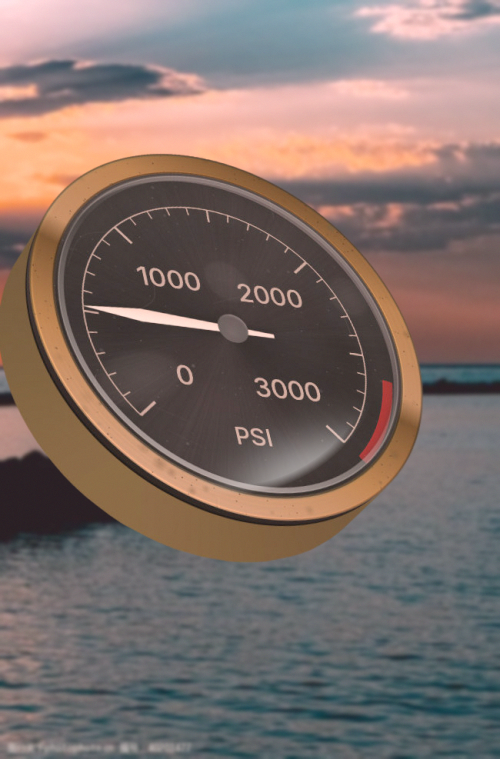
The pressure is {"value": 500, "unit": "psi"}
